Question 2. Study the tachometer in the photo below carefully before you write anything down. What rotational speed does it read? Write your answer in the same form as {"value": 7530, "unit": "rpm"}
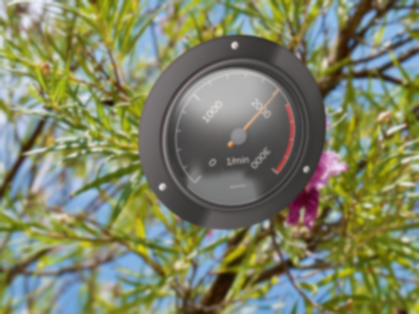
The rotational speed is {"value": 2000, "unit": "rpm"}
